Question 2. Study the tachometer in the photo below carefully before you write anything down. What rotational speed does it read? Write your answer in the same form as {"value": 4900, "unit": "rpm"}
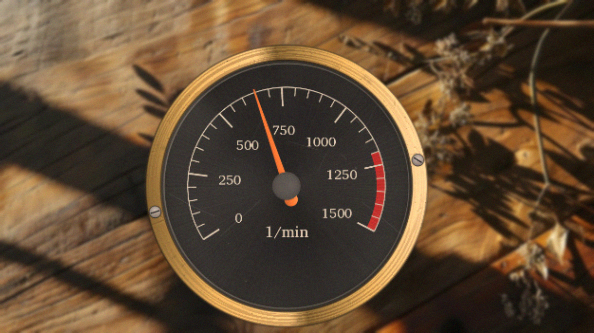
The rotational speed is {"value": 650, "unit": "rpm"}
